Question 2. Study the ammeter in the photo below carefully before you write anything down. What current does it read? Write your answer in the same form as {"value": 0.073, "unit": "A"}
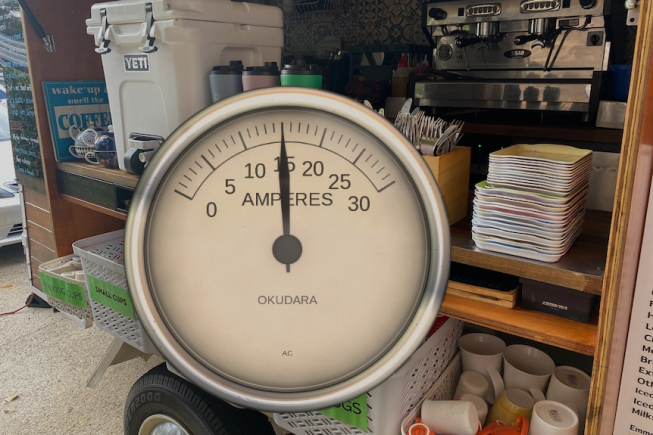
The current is {"value": 15, "unit": "A"}
